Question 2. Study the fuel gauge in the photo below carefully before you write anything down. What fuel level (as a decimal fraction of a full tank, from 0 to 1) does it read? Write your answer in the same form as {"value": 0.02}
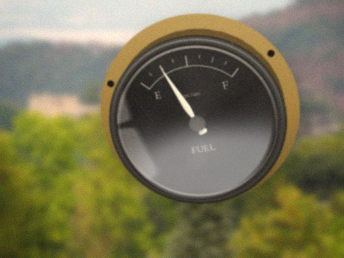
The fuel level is {"value": 0.25}
